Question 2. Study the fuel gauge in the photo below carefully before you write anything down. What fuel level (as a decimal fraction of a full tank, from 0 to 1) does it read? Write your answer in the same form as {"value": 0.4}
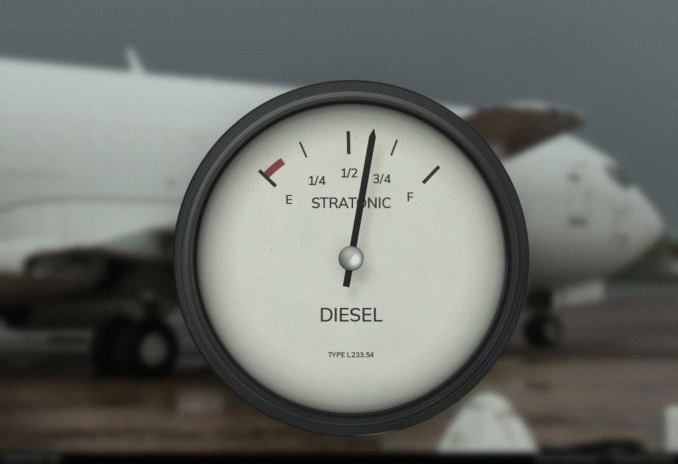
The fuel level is {"value": 0.625}
